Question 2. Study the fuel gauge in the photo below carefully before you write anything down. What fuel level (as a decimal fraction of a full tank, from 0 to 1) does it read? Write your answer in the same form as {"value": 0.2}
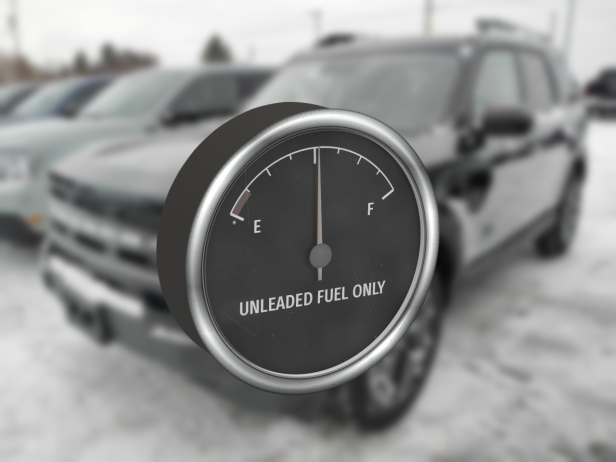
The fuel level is {"value": 0.5}
